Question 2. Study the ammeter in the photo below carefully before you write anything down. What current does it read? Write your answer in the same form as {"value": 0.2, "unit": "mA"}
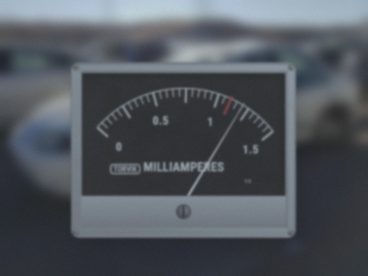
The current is {"value": 1.2, "unit": "mA"}
